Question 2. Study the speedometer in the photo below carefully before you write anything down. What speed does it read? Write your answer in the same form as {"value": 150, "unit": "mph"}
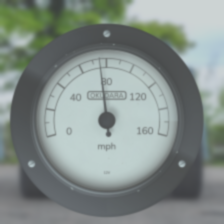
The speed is {"value": 75, "unit": "mph"}
